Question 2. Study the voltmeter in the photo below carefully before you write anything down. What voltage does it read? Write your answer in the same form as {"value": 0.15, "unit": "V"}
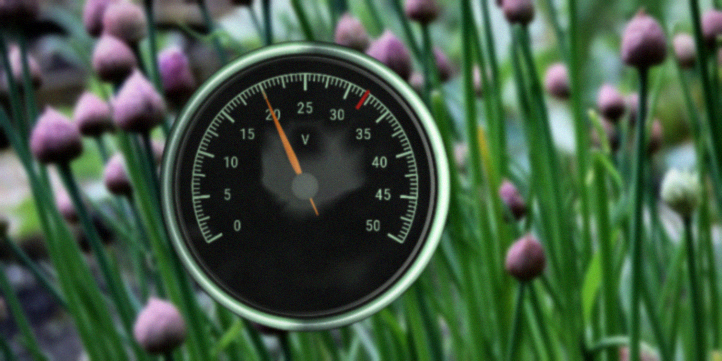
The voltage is {"value": 20, "unit": "V"}
